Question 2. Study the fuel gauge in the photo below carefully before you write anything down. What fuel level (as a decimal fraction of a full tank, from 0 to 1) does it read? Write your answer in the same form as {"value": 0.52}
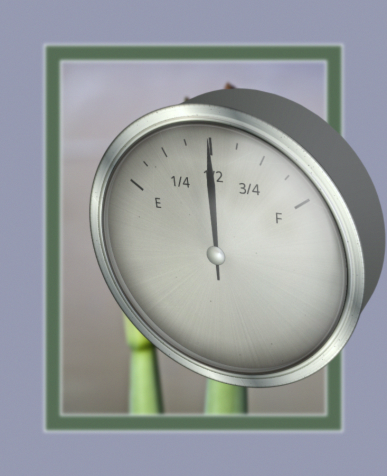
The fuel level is {"value": 0.5}
